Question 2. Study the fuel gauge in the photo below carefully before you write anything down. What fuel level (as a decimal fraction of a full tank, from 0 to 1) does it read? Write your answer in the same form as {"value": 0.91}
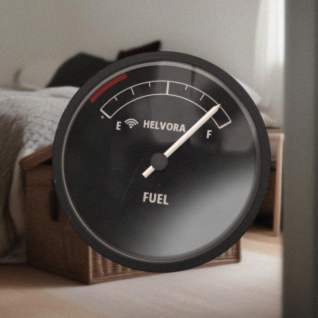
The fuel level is {"value": 0.875}
